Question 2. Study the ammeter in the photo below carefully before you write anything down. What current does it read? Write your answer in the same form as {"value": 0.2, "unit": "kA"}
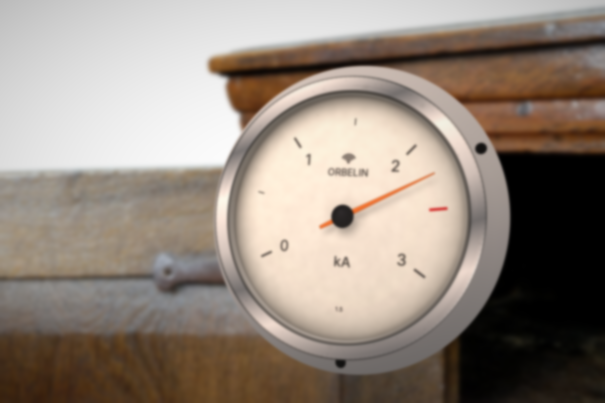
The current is {"value": 2.25, "unit": "kA"}
